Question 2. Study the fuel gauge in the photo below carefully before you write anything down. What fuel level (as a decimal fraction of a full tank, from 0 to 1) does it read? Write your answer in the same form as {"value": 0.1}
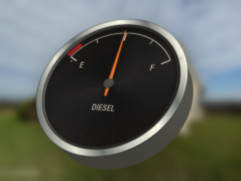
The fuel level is {"value": 0.5}
